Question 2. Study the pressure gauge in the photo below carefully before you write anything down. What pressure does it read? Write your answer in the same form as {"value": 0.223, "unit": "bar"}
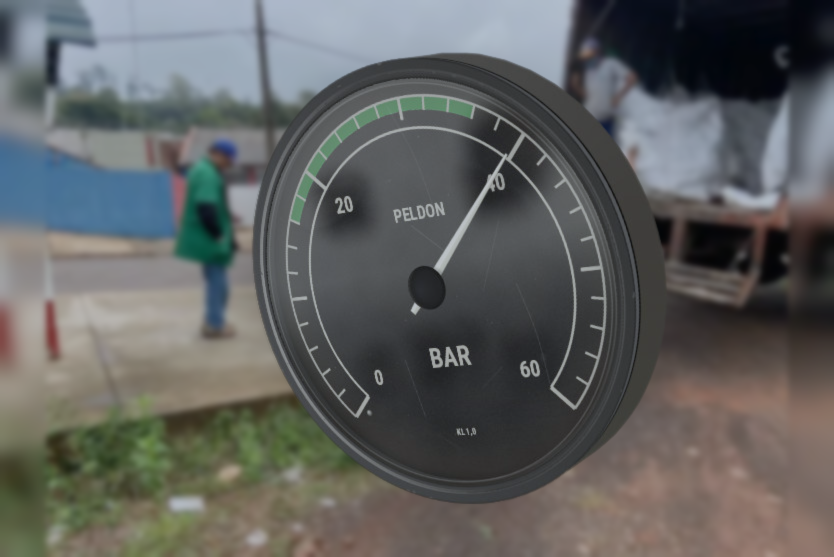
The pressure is {"value": 40, "unit": "bar"}
